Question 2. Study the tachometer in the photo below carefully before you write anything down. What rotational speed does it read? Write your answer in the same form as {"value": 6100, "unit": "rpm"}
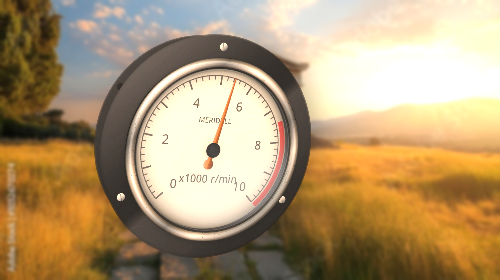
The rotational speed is {"value": 5400, "unit": "rpm"}
